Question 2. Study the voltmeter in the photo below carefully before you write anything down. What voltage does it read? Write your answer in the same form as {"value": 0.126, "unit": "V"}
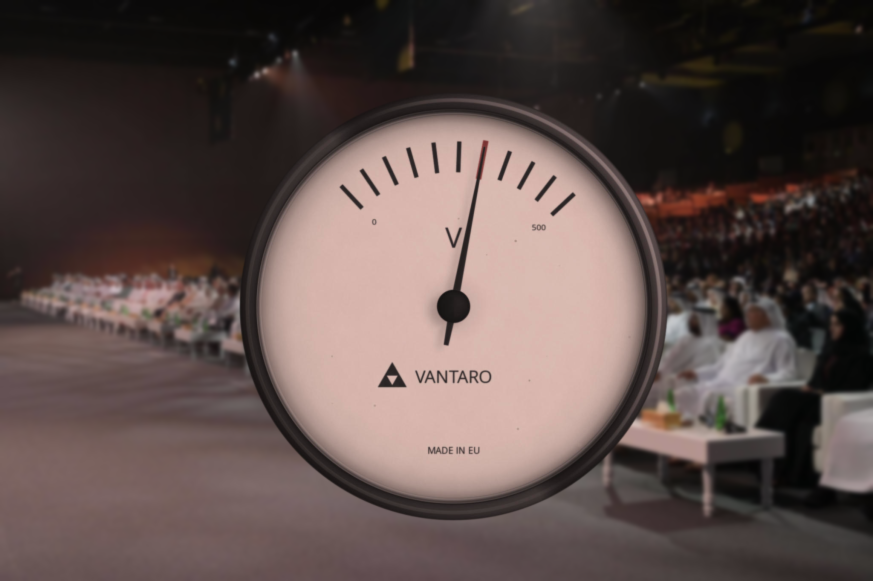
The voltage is {"value": 300, "unit": "V"}
